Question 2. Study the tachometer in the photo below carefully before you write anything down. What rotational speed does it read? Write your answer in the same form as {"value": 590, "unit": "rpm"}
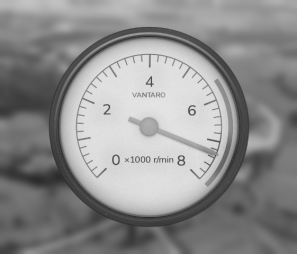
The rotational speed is {"value": 7300, "unit": "rpm"}
